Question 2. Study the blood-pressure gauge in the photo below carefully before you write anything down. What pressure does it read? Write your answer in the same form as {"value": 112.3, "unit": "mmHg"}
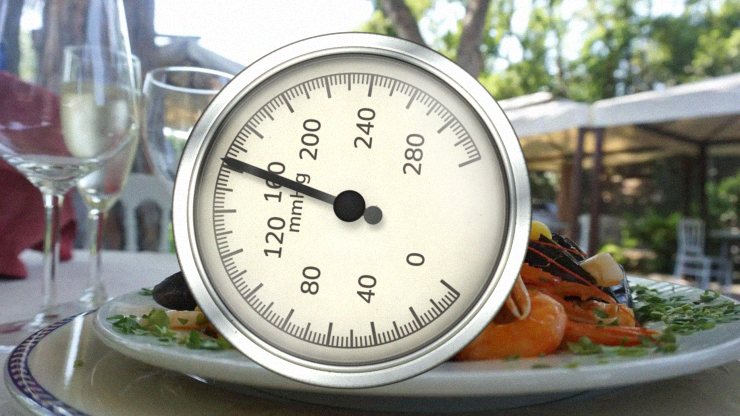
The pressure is {"value": 162, "unit": "mmHg"}
